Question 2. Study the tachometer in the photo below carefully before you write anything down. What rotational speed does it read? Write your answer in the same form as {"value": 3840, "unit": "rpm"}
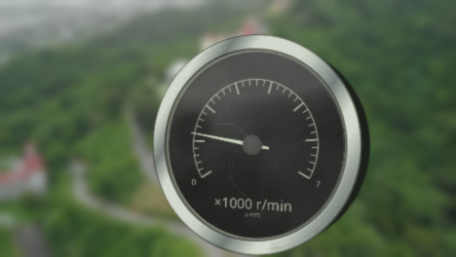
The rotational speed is {"value": 1200, "unit": "rpm"}
